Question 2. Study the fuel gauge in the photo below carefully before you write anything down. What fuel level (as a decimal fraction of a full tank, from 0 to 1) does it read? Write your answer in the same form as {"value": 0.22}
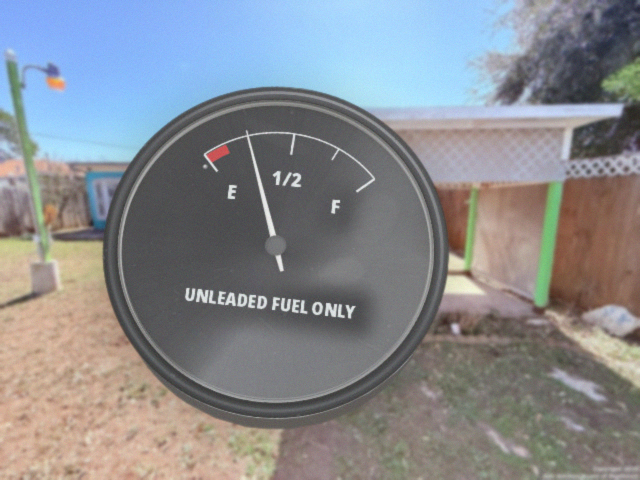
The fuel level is {"value": 0.25}
